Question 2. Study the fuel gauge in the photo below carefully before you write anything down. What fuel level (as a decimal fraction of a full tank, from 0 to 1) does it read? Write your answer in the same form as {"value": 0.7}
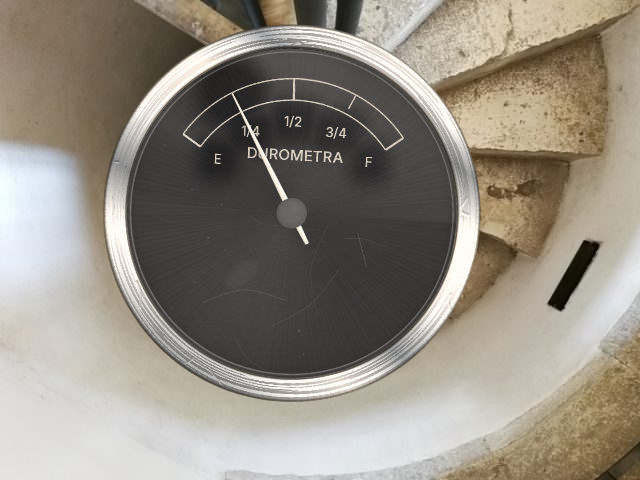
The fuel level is {"value": 0.25}
